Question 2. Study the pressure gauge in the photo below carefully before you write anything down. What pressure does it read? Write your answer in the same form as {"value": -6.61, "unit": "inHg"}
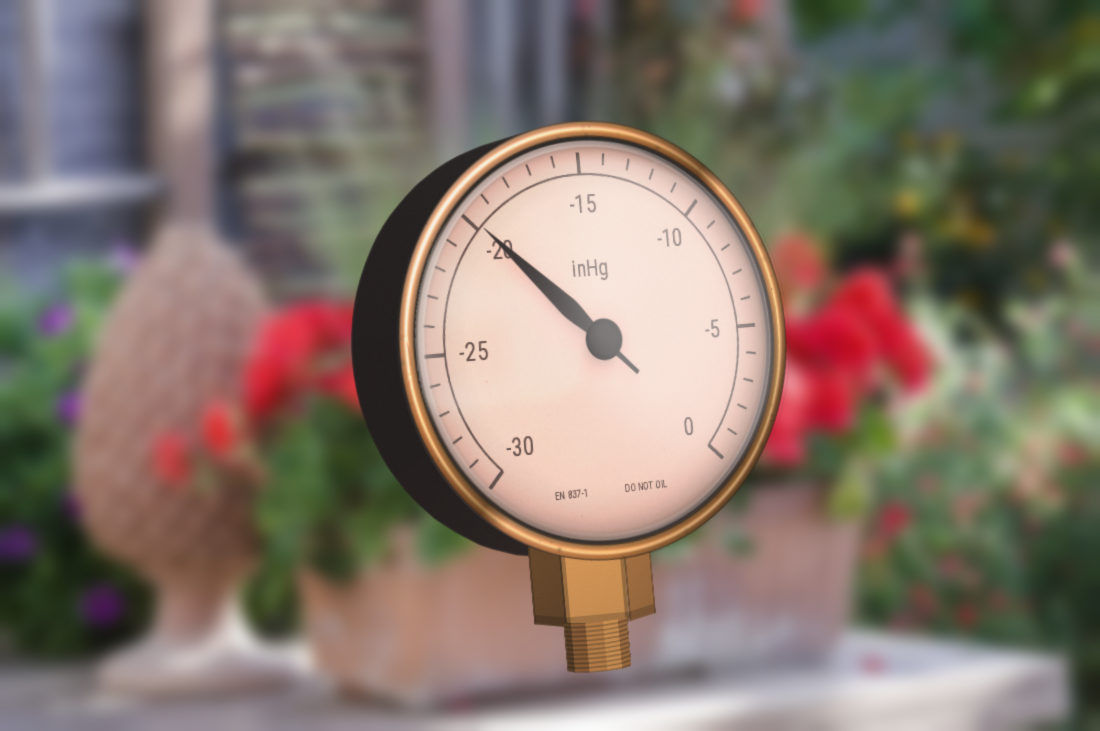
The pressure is {"value": -20, "unit": "inHg"}
